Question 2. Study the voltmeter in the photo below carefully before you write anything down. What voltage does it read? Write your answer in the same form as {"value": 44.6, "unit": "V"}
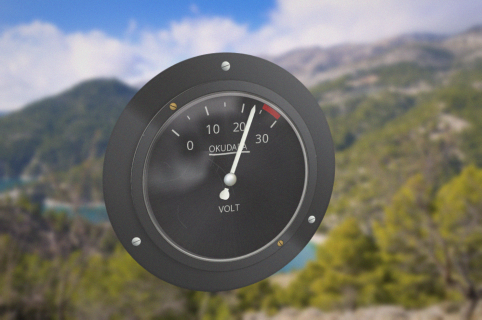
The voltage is {"value": 22.5, "unit": "V"}
